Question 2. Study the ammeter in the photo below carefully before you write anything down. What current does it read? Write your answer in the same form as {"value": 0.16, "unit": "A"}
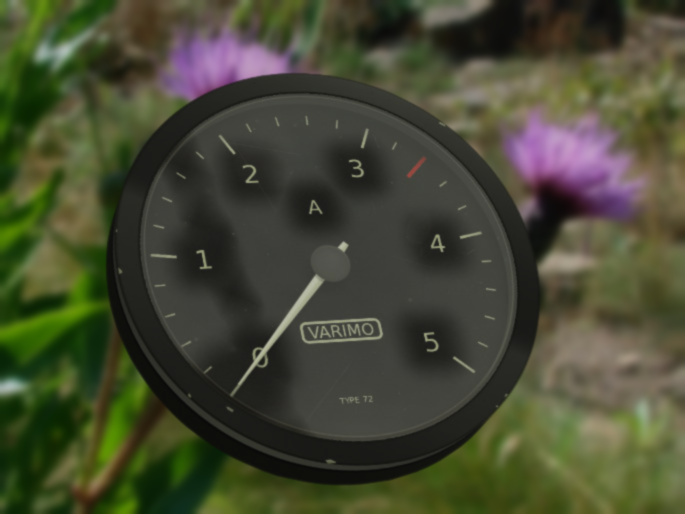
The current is {"value": 0, "unit": "A"}
